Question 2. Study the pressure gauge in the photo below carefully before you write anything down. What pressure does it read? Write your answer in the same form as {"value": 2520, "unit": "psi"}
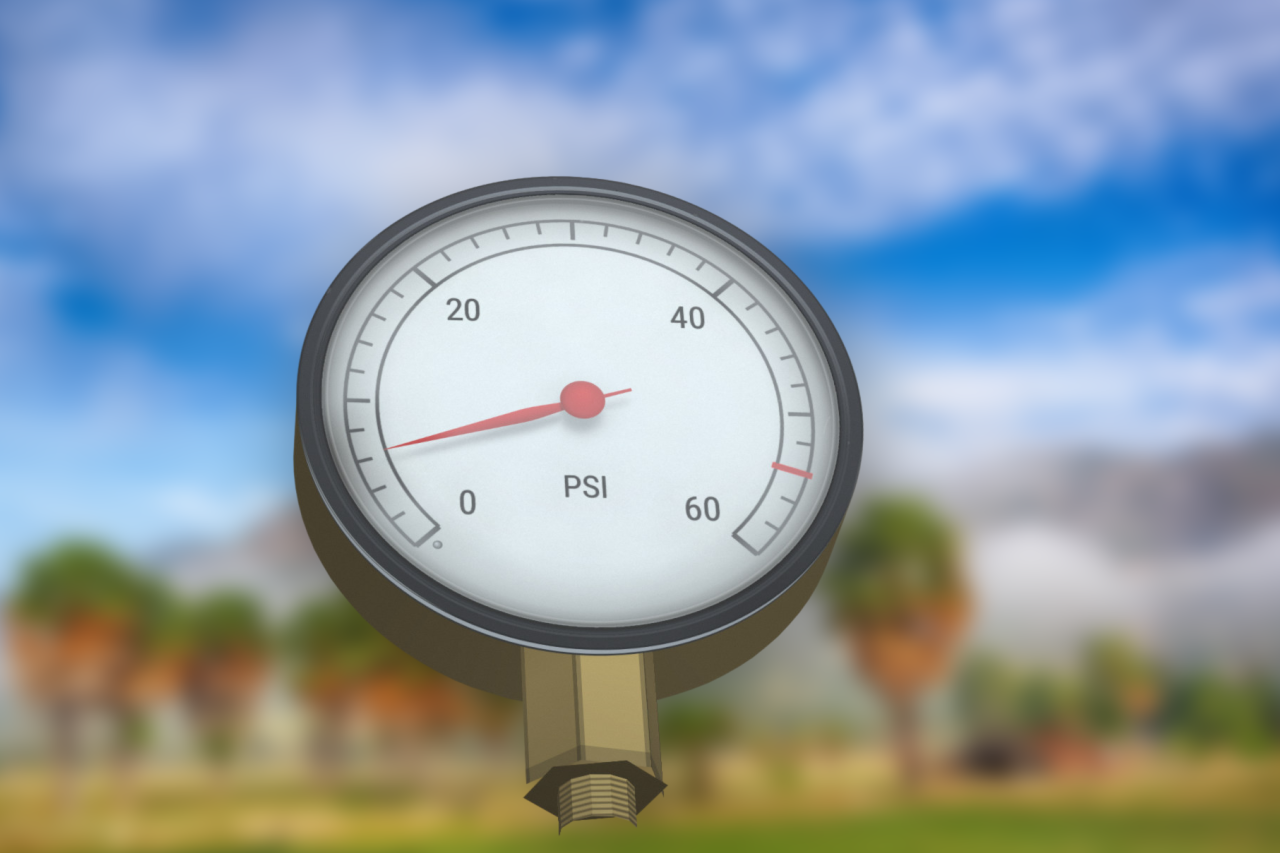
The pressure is {"value": 6, "unit": "psi"}
